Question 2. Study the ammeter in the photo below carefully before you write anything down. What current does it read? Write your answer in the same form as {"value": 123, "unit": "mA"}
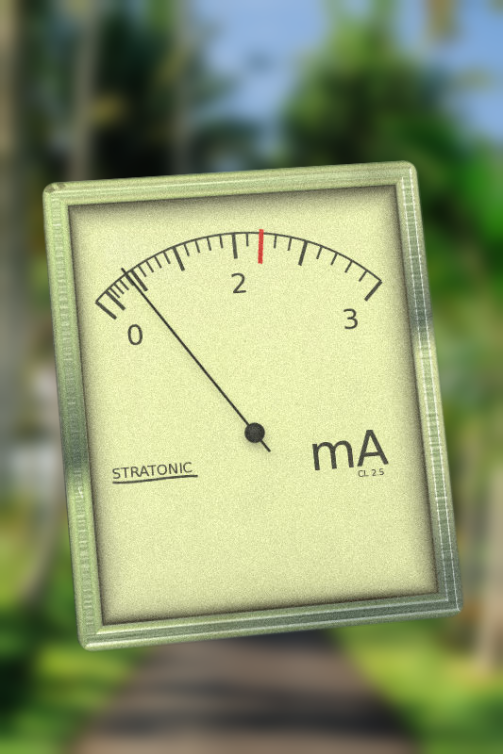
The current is {"value": 0.9, "unit": "mA"}
